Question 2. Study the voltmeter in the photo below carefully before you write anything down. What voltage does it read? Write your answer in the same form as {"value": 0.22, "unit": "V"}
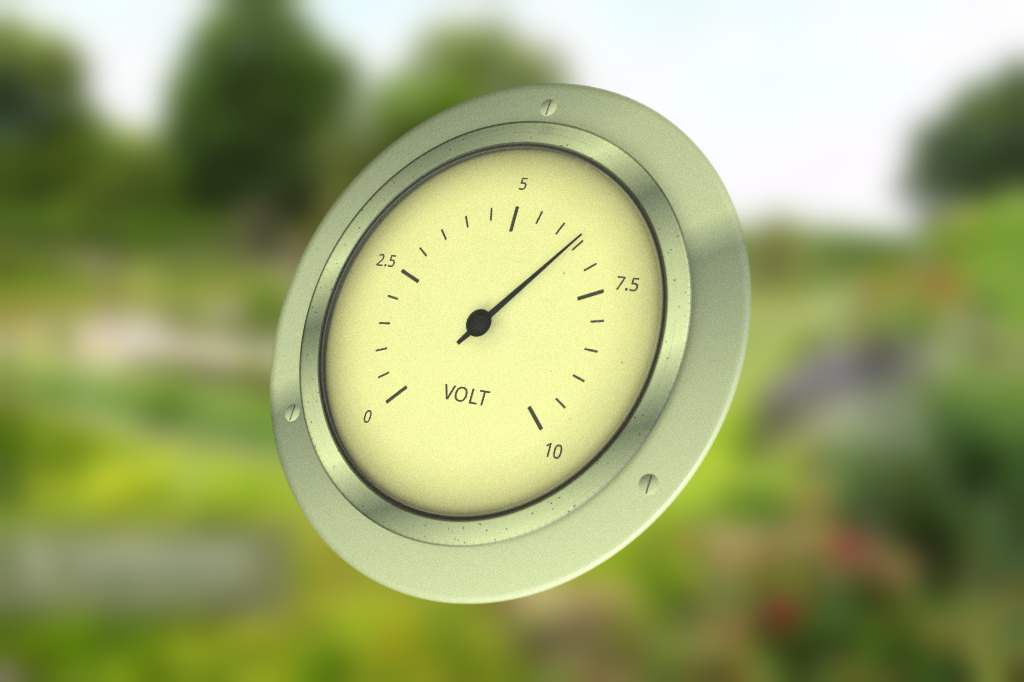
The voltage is {"value": 6.5, "unit": "V"}
